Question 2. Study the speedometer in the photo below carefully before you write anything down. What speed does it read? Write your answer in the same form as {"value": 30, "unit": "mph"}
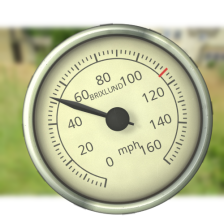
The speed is {"value": 52, "unit": "mph"}
